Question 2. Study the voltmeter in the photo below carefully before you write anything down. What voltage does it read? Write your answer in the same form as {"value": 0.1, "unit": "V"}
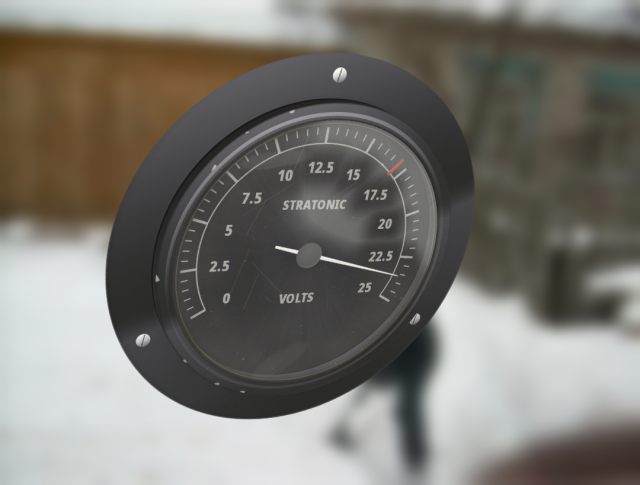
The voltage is {"value": 23.5, "unit": "V"}
